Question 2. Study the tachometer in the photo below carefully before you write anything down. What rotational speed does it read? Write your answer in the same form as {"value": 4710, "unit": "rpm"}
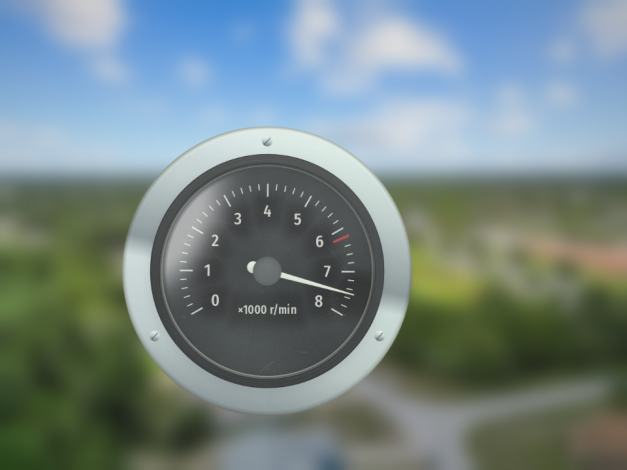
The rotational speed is {"value": 7500, "unit": "rpm"}
